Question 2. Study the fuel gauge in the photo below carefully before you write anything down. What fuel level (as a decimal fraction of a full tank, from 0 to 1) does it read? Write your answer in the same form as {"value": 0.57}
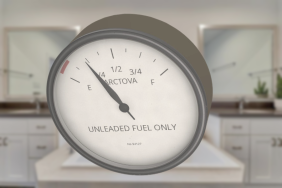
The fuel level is {"value": 0.25}
